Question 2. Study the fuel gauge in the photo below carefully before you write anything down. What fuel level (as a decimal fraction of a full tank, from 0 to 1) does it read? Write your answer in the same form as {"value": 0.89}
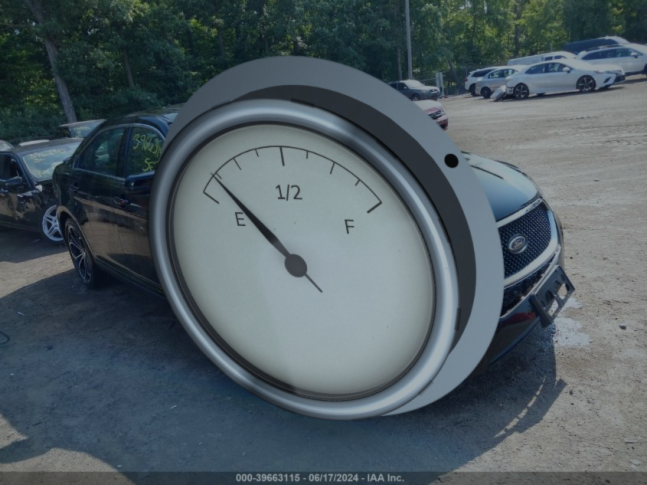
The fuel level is {"value": 0.125}
